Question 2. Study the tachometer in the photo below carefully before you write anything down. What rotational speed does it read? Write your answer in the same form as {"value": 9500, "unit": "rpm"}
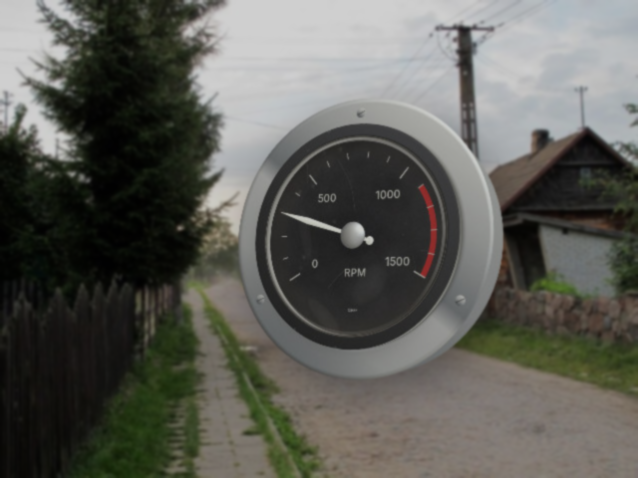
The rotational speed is {"value": 300, "unit": "rpm"}
